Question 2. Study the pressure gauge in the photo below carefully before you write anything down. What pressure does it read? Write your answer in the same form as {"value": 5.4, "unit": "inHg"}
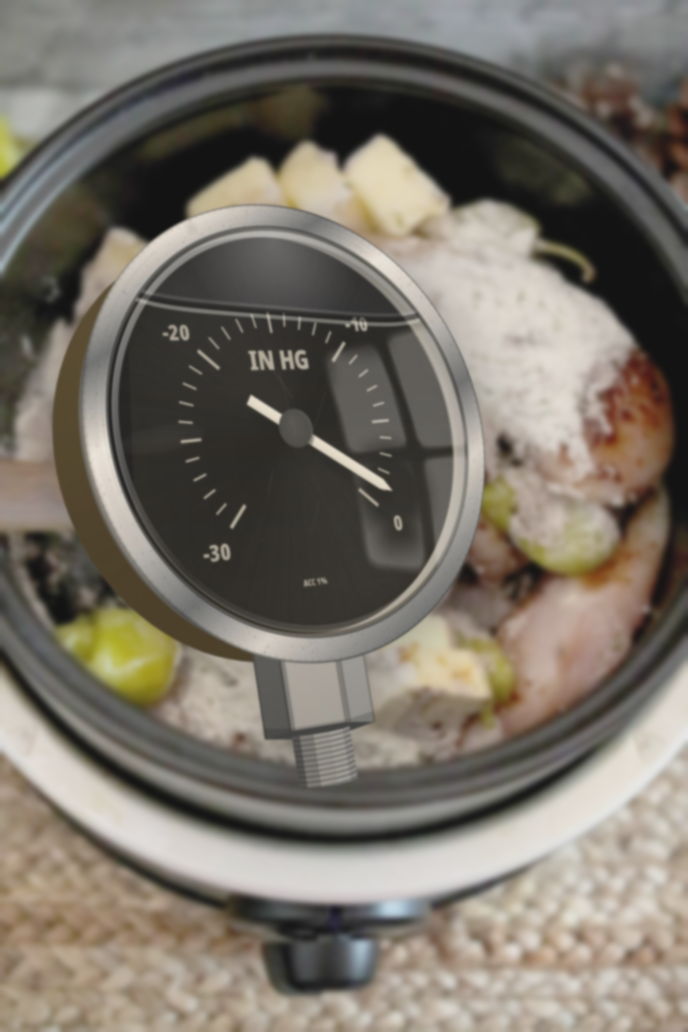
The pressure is {"value": -1, "unit": "inHg"}
